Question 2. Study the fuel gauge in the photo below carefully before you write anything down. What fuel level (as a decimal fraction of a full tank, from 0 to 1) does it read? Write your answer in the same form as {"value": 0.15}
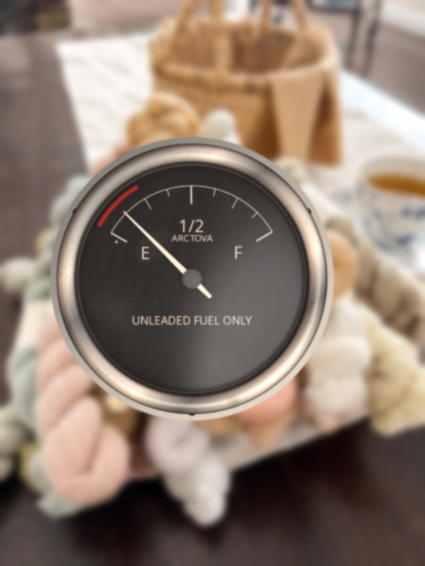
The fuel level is {"value": 0.125}
